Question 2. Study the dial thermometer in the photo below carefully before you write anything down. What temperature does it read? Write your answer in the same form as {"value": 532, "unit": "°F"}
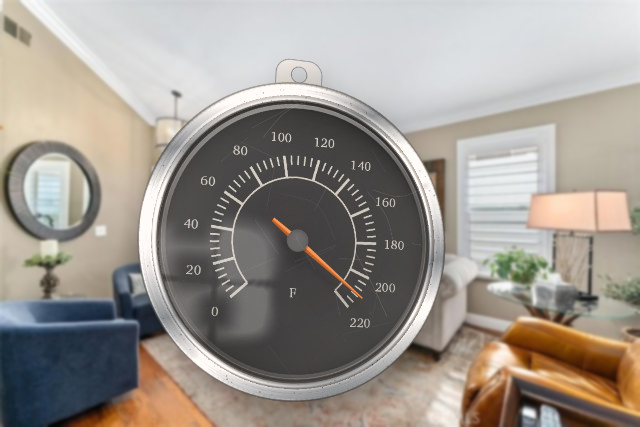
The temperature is {"value": 212, "unit": "°F"}
